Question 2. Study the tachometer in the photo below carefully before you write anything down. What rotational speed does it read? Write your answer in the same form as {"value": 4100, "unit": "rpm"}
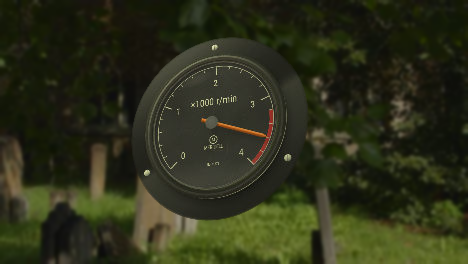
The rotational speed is {"value": 3600, "unit": "rpm"}
